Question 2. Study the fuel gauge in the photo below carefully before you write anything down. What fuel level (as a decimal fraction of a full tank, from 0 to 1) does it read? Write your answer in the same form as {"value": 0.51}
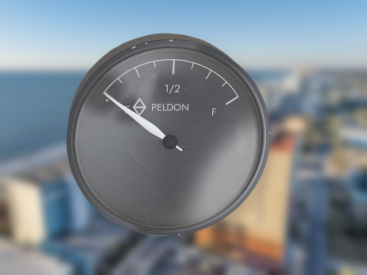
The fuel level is {"value": 0}
